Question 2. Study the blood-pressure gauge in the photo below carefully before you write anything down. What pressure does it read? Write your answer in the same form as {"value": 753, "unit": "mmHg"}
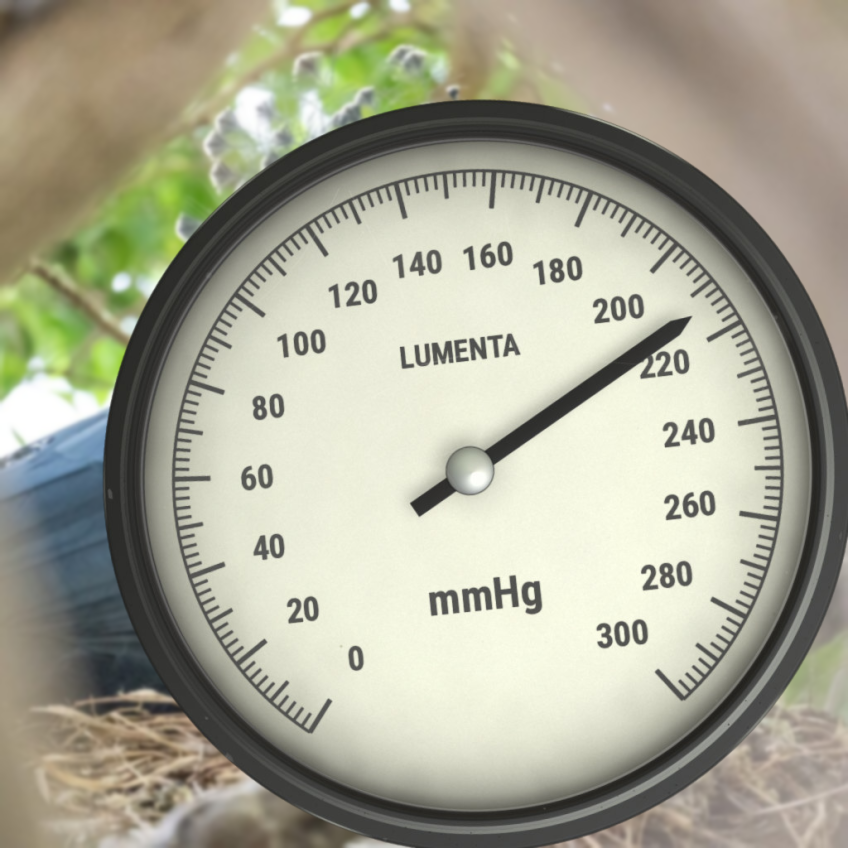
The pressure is {"value": 214, "unit": "mmHg"}
